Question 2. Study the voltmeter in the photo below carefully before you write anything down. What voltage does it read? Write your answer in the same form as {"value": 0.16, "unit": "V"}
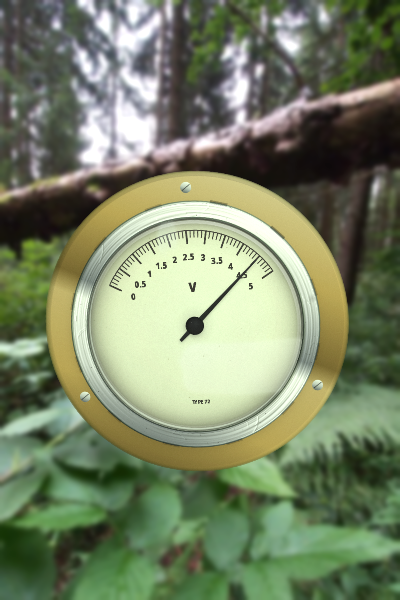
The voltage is {"value": 4.5, "unit": "V"}
